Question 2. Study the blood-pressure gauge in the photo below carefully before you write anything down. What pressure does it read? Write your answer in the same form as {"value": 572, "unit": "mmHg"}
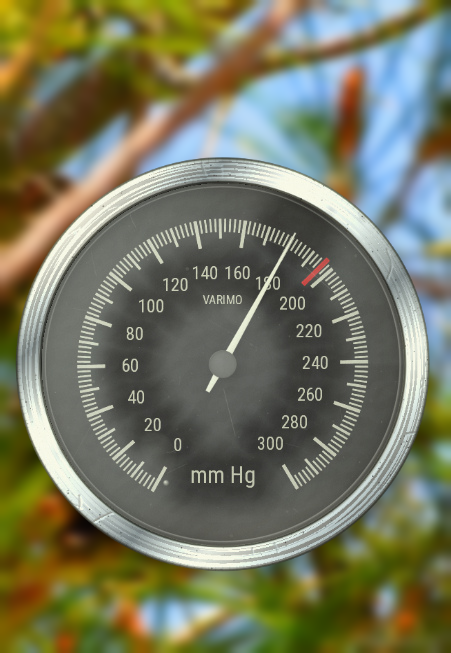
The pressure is {"value": 180, "unit": "mmHg"}
